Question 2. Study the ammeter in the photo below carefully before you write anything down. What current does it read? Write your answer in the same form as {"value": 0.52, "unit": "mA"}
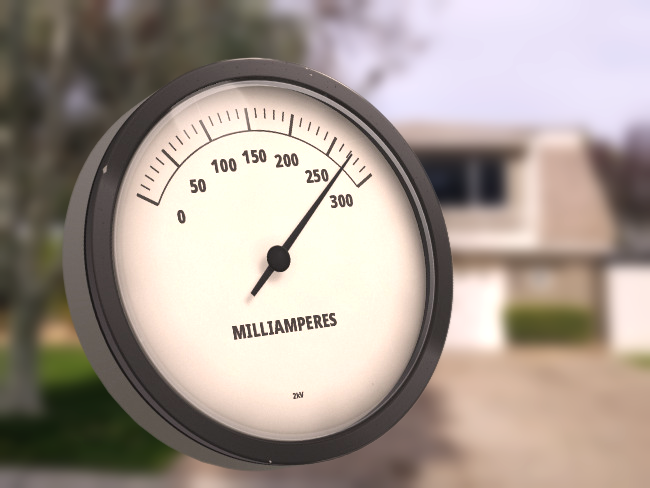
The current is {"value": 270, "unit": "mA"}
